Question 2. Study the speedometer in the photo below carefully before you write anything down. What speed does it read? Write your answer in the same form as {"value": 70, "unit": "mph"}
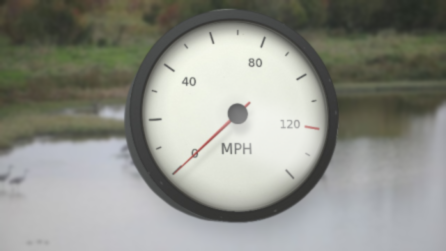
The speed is {"value": 0, "unit": "mph"}
